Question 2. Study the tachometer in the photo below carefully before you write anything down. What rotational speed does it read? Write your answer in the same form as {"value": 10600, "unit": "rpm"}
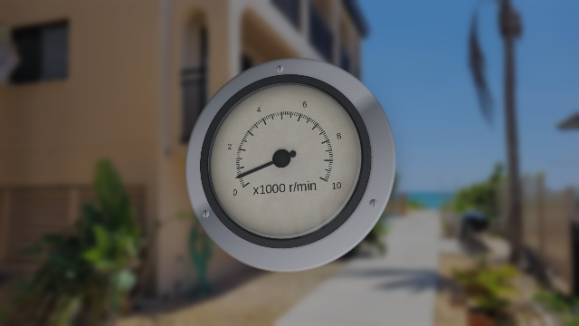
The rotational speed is {"value": 500, "unit": "rpm"}
